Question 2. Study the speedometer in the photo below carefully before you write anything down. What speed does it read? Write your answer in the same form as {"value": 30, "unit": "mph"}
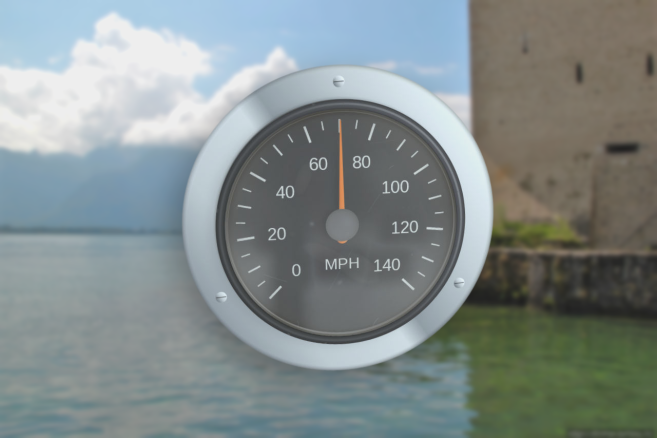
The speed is {"value": 70, "unit": "mph"}
